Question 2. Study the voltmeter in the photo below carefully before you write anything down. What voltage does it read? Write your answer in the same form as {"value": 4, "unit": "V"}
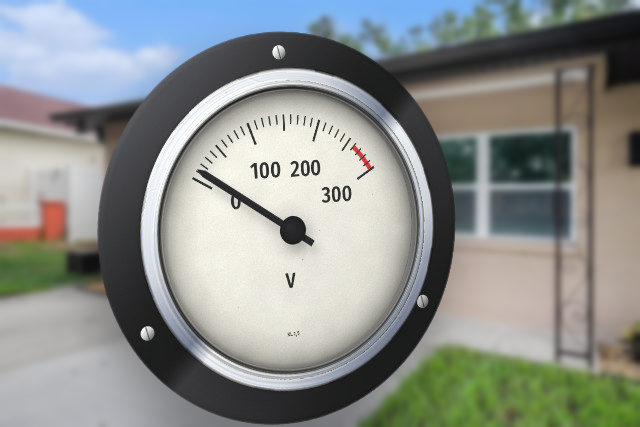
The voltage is {"value": 10, "unit": "V"}
